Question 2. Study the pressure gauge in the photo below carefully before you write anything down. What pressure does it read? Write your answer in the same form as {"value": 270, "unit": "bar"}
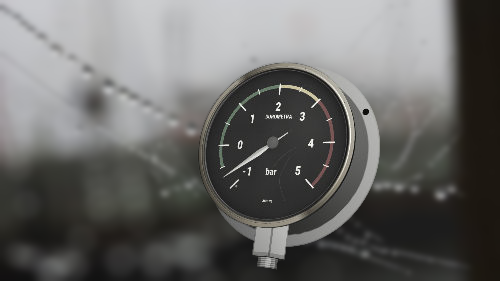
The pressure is {"value": -0.75, "unit": "bar"}
